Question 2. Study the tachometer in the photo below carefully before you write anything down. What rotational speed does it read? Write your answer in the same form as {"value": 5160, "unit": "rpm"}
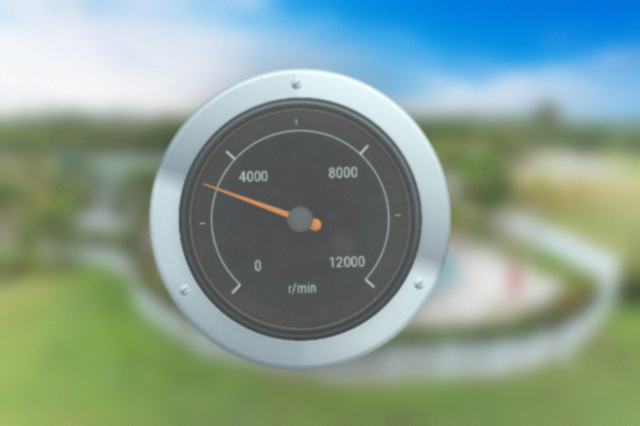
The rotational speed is {"value": 3000, "unit": "rpm"}
